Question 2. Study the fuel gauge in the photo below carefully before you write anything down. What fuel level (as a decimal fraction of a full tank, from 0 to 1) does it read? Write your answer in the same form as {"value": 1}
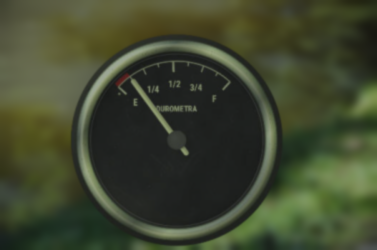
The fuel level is {"value": 0.125}
